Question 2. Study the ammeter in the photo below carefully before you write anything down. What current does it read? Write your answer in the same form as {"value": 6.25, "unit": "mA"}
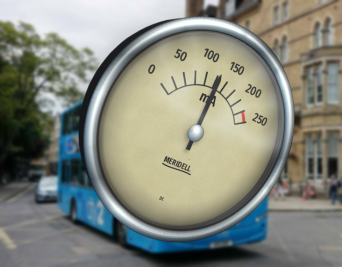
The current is {"value": 125, "unit": "mA"}
